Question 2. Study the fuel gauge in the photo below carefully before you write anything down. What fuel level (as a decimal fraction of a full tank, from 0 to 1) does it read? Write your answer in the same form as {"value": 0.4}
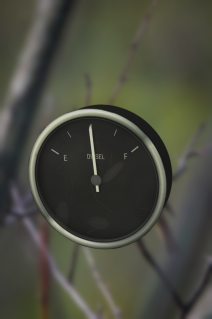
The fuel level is {"value": 0.5}
